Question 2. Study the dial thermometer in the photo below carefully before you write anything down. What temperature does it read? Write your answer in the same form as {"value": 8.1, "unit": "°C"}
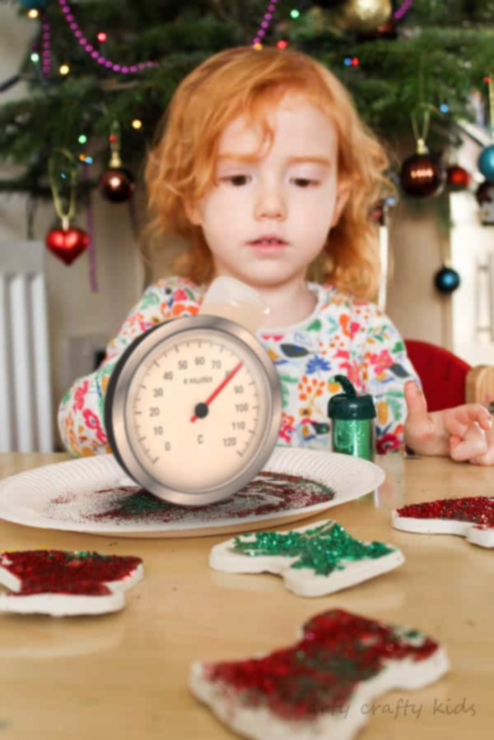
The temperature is {"value": 80, "unit": "°C"}
